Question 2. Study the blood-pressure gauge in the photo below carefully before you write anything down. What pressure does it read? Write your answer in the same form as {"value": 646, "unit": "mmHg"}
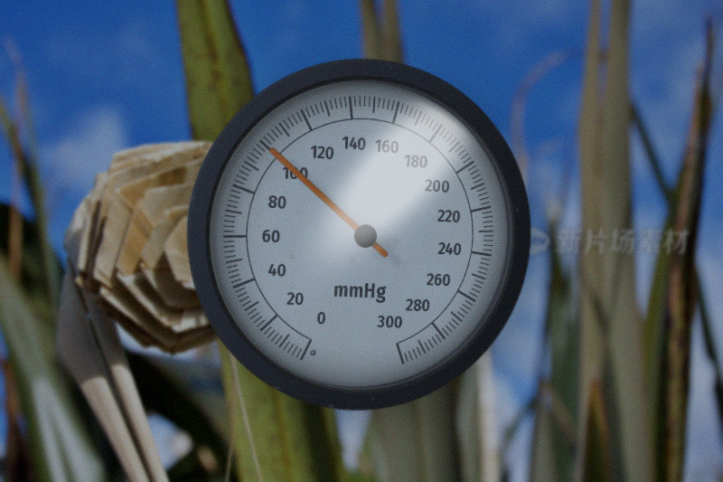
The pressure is {"value": 100, "unit": "mmHg"}
